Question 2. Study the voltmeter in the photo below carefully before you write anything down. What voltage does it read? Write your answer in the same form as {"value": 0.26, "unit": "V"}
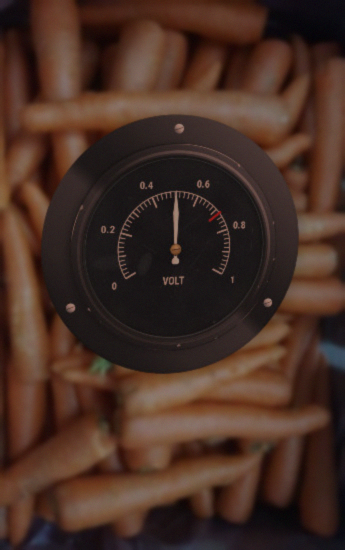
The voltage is {"value": 0.5, "unit": "V"}
